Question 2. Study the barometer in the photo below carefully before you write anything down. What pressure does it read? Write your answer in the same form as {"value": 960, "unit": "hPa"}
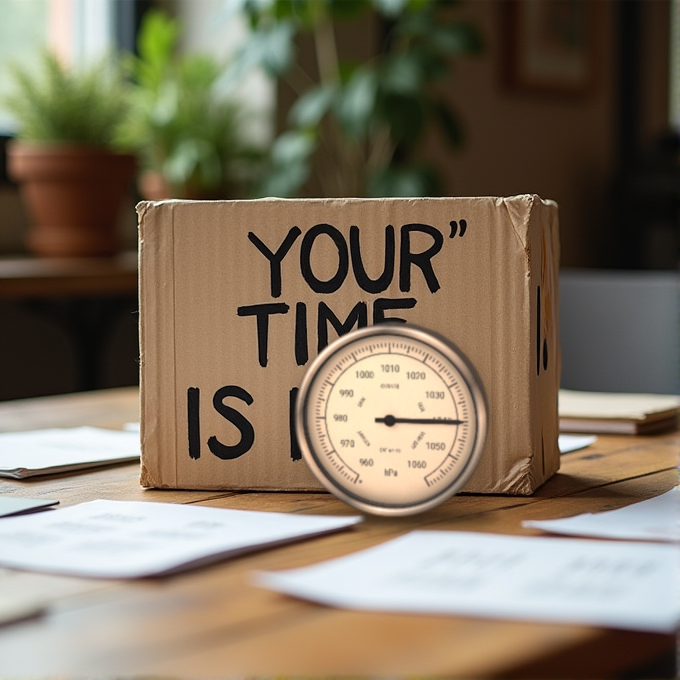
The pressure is {"value": 1040, "unit": "hPa"}
